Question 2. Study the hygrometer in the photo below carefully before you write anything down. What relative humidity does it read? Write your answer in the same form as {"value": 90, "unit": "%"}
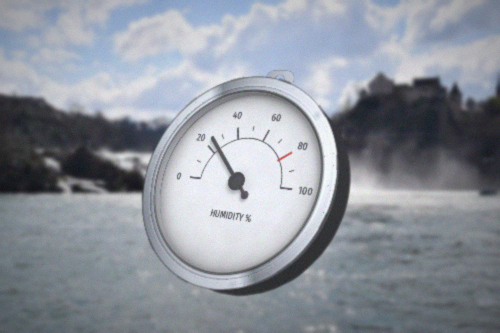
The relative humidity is {"value": 25, "unit": "%"}
